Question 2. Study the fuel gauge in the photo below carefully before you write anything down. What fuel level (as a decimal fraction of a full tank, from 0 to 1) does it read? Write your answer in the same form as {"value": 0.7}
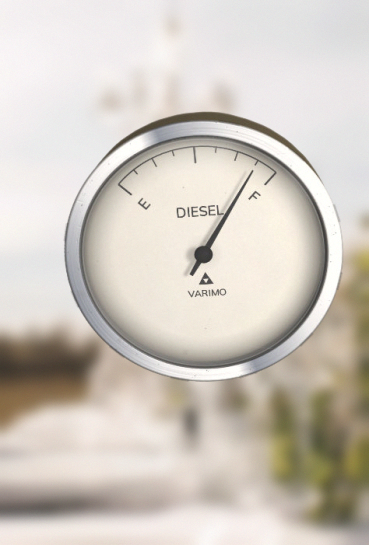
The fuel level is {"value": 0.875}
